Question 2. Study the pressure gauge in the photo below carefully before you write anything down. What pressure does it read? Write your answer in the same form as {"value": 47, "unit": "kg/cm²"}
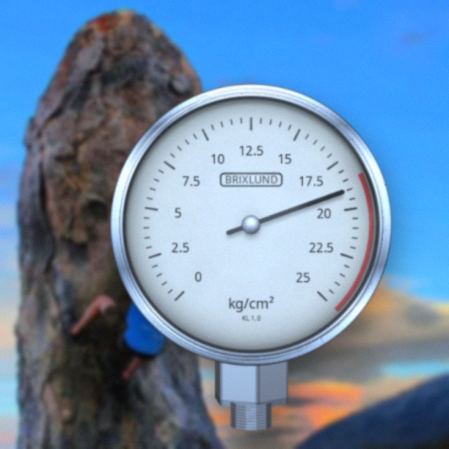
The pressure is {"value": 19, "unit": "kg/cm²"}
